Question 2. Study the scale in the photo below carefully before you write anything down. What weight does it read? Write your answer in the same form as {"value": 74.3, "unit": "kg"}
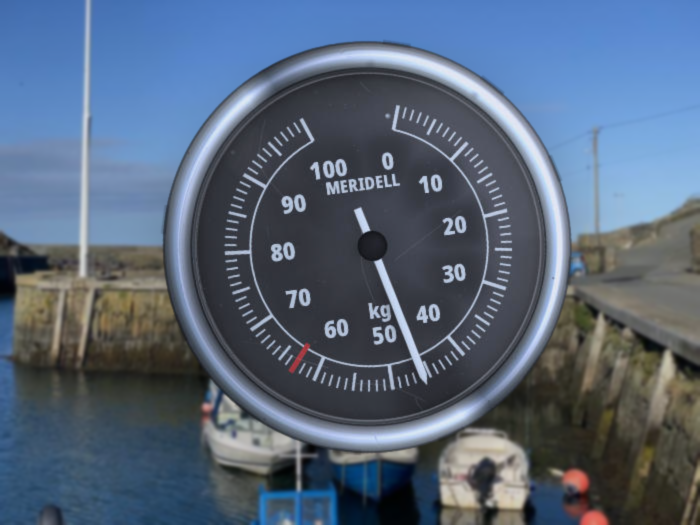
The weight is {"value": 46, "unit": "kg"}
